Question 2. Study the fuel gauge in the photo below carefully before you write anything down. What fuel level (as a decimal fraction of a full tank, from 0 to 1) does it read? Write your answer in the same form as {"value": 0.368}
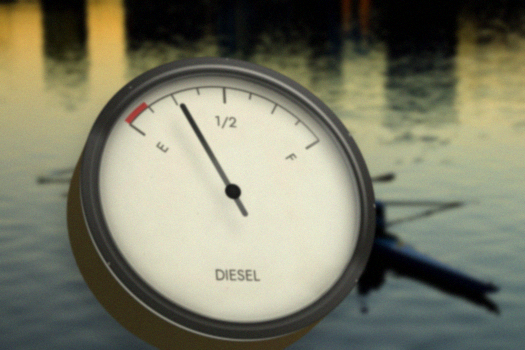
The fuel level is {"value": 0.25}
